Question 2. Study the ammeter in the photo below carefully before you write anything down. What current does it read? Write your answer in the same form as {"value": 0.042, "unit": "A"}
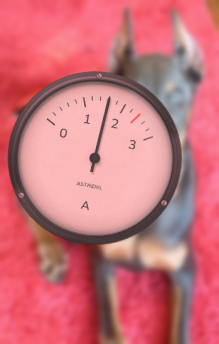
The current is {"value": 1.6, "unit": "A"}
